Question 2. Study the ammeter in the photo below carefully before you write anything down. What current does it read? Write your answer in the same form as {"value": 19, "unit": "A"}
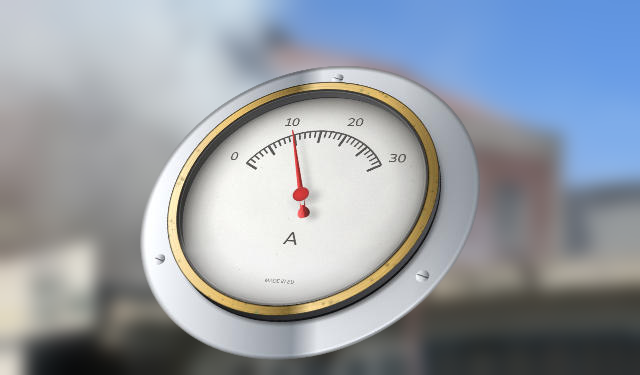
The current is {"value": 10, "unit": "A"}
